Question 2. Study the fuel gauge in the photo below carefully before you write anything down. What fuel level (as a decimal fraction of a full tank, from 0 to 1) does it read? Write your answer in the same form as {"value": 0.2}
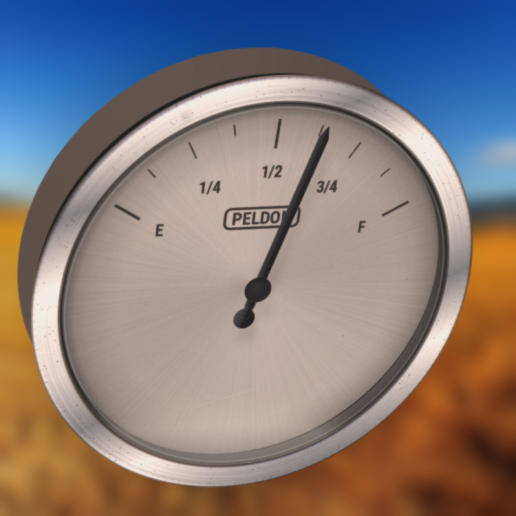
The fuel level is {"value": 0.625}
